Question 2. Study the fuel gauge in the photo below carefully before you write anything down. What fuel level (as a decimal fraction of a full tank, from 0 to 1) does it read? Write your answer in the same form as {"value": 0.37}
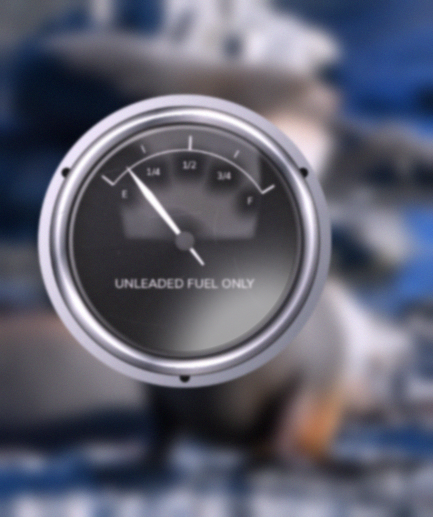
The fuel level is {"value": 0.125}
